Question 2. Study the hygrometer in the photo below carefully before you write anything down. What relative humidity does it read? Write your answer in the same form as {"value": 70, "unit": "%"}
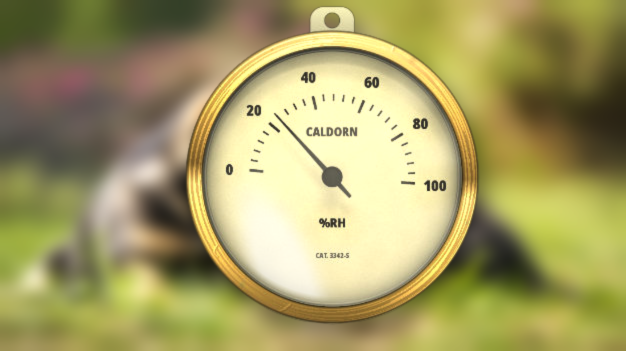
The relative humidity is {"value": 24, "unit": "%"}
